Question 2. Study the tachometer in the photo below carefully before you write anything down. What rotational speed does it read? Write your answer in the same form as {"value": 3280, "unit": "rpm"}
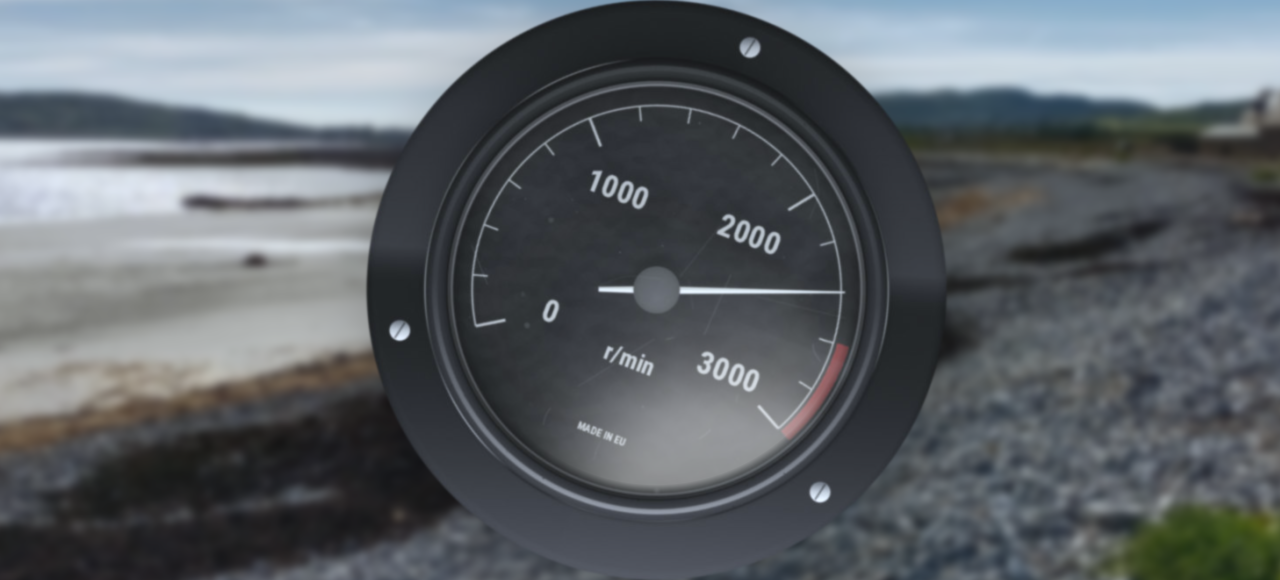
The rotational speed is {"value": 2400, "unit": "rpm"}
